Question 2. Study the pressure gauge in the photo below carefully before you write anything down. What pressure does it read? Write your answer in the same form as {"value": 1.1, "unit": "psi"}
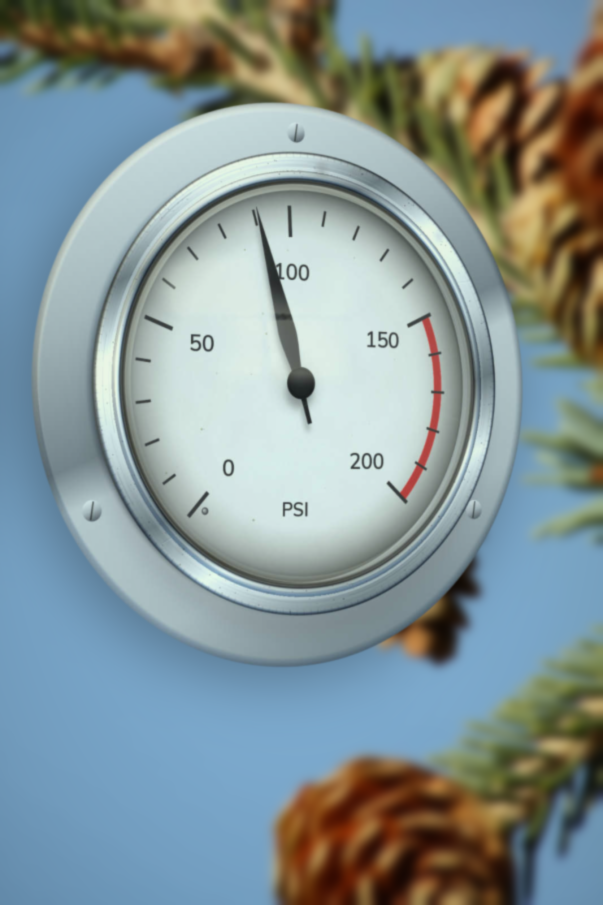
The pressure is {"value": 90, "unit": "psi"}
